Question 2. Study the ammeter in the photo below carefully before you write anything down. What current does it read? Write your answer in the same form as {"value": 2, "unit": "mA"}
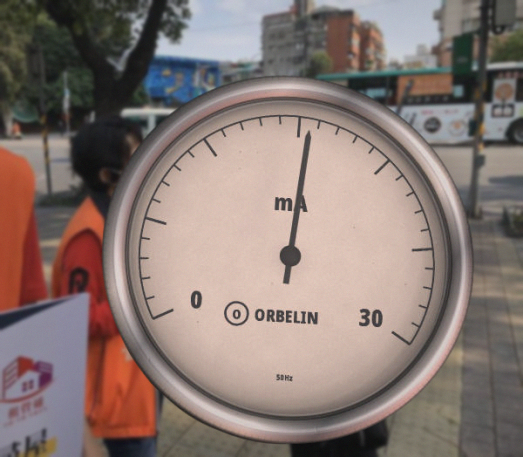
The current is {"value": 15.5, "unit": "mA"}
